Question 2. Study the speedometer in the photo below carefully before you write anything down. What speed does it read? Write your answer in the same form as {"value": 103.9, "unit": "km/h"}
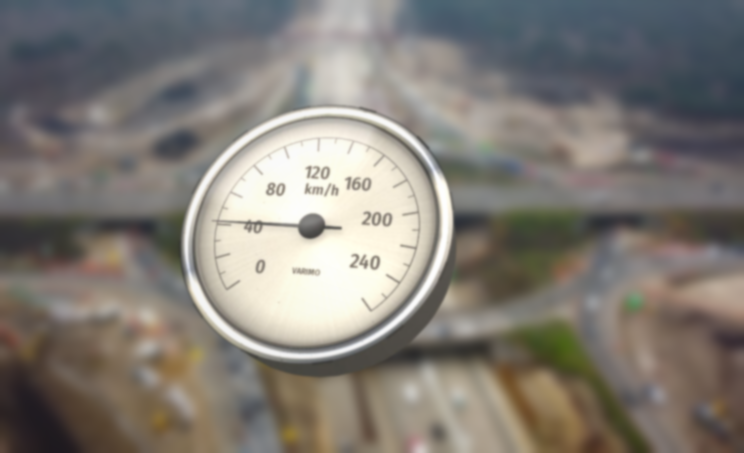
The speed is {"value": 40, "unit": "km/h"}
